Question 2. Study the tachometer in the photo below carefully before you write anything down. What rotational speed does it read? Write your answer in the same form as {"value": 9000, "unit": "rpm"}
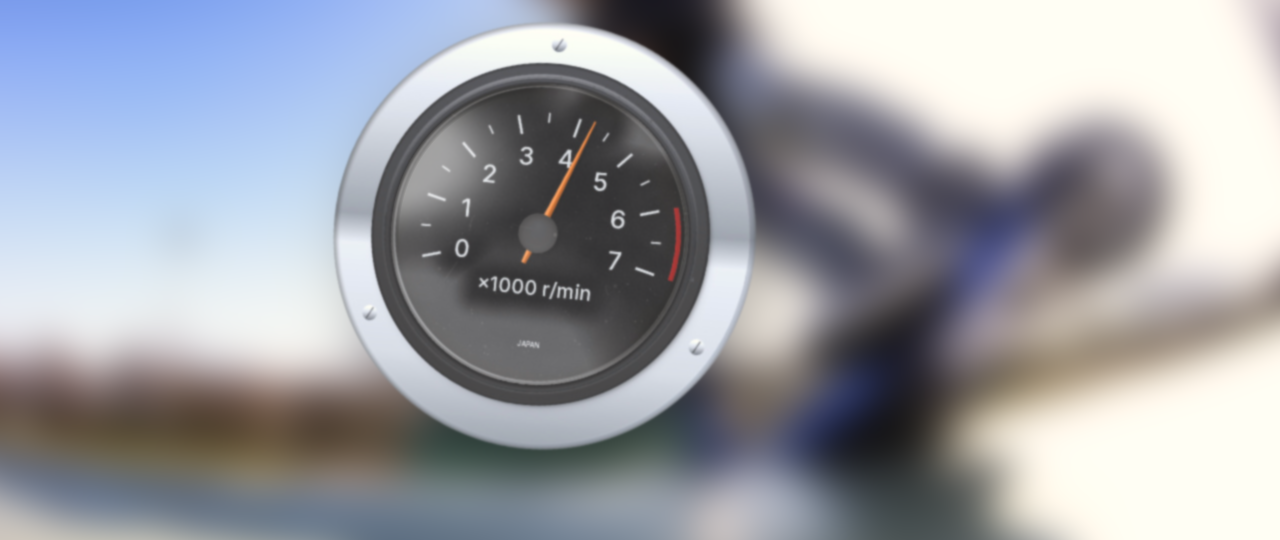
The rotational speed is {"value": 4250, "unit": "rpm"}
